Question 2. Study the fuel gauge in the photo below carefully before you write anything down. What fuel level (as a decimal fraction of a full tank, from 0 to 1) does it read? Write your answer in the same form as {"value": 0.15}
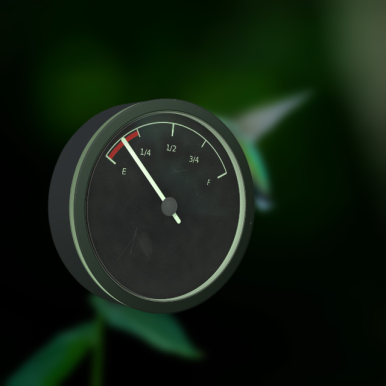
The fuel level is {"value": 0.125}
